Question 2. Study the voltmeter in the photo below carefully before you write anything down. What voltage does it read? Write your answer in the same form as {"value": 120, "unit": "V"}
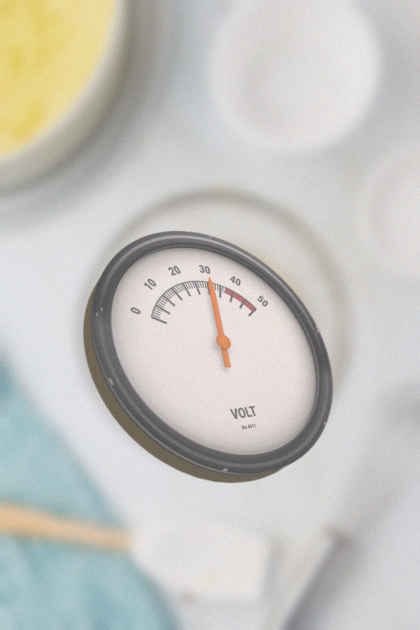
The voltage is {"value": 30, "unit": "V"}
